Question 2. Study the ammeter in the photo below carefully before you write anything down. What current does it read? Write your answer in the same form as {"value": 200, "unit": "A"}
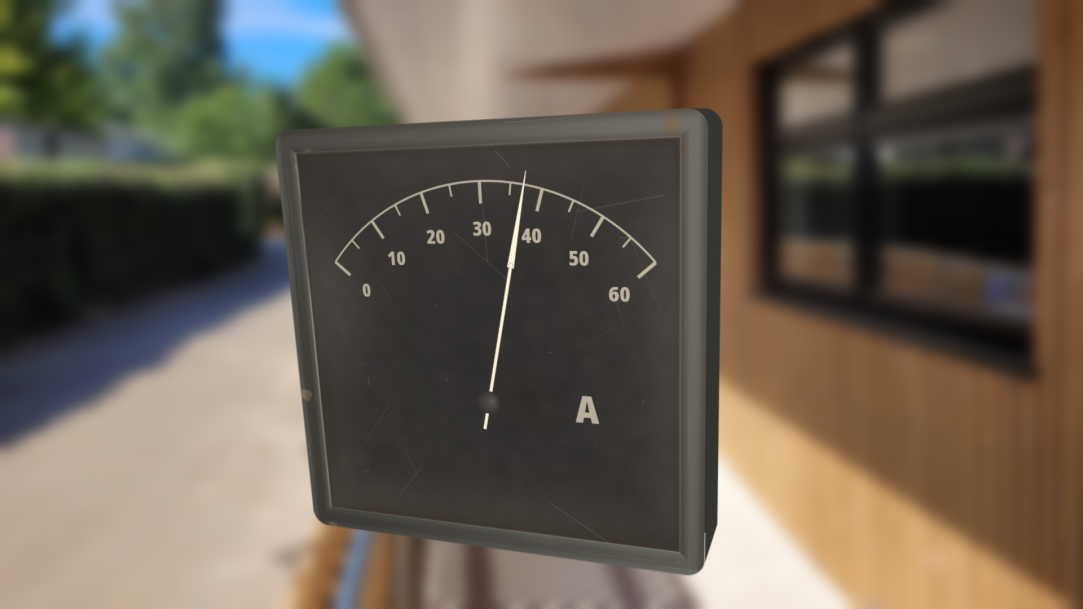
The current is {"value": 37.5, "unit": "A"}
